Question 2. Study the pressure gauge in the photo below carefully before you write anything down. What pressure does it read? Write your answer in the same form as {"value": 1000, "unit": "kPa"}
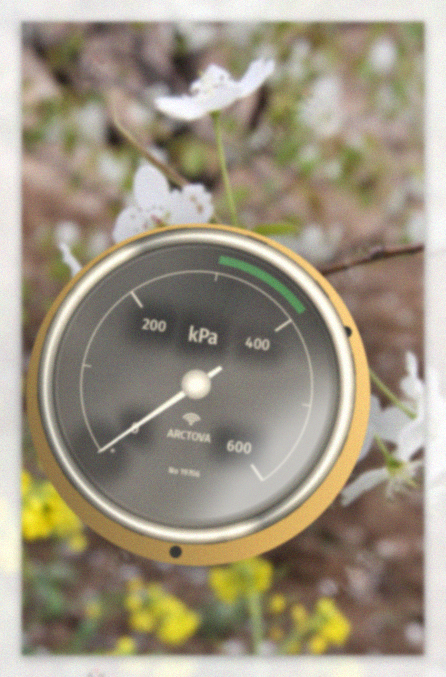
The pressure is {"value": 0, "unit": "kPa"}
